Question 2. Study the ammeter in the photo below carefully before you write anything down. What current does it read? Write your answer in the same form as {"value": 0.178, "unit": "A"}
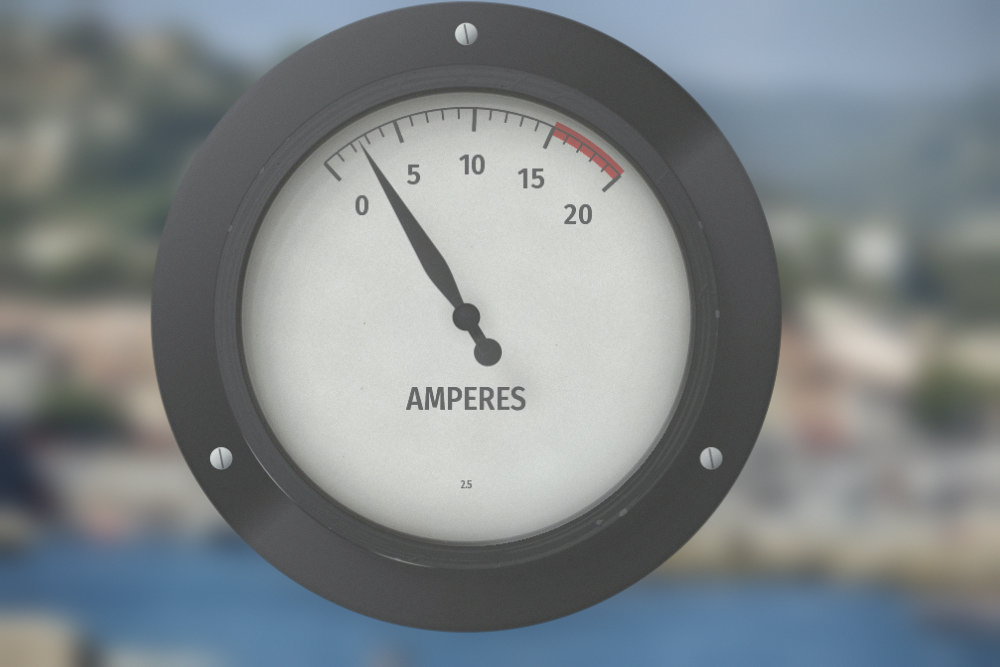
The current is {"value": 2.5, "unit": "A"}
